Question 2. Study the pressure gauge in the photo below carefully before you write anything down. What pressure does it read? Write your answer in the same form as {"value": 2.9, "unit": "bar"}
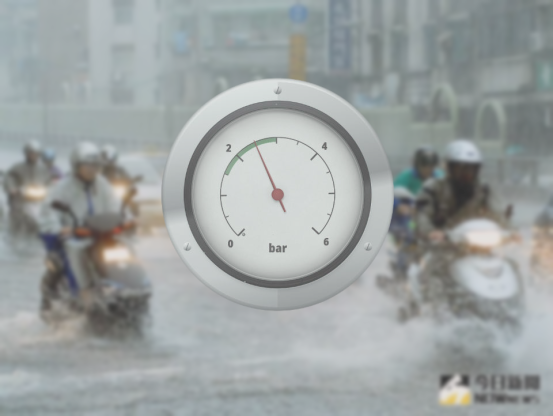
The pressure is {"value": 2.5, "unit": "bar"}
